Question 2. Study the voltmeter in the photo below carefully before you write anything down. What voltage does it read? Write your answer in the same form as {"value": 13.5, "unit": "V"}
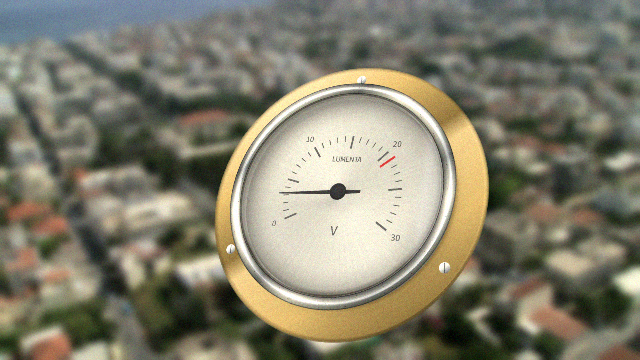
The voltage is {"value": 3, "unit": "V"}
